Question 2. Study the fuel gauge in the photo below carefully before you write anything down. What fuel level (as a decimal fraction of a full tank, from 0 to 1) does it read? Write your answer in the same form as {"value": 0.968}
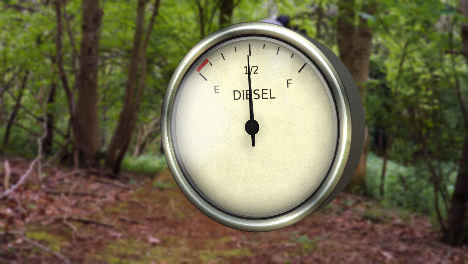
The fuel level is {"value": 0.5}
